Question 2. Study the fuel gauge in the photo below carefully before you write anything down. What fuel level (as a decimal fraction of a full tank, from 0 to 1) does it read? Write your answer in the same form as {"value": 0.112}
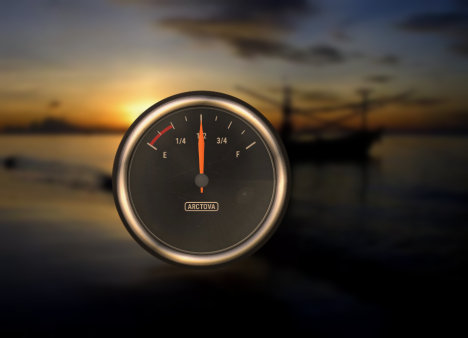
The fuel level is {"value": 0.5}
